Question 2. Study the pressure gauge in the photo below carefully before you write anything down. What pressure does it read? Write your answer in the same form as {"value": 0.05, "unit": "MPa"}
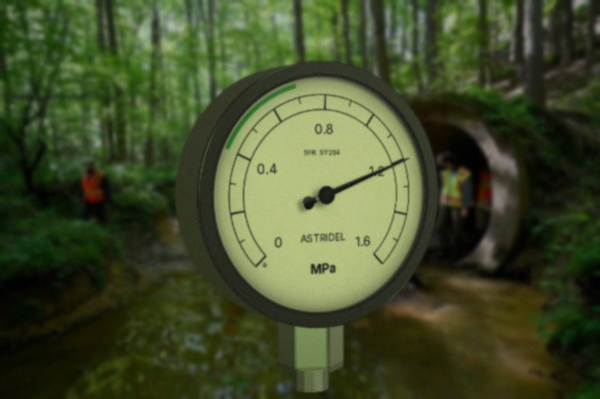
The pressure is {"value": 1.2, "unit": "MPa"}
